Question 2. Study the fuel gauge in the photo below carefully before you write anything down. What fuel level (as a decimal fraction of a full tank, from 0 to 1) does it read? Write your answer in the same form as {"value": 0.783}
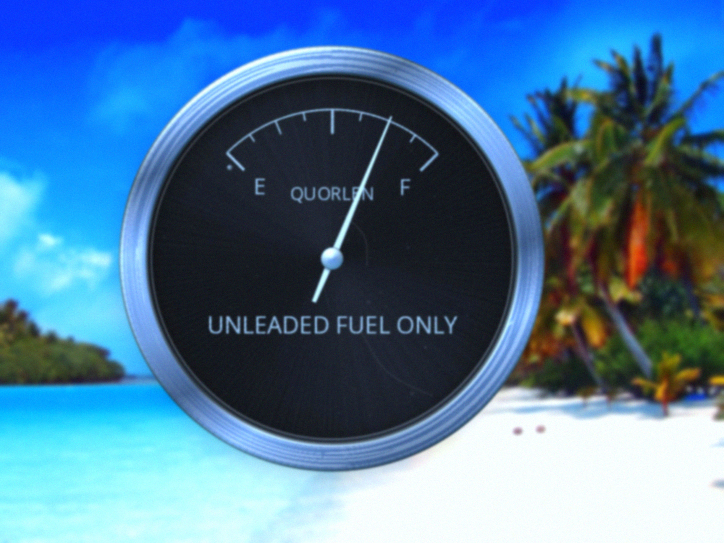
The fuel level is {"value": 0.75}
